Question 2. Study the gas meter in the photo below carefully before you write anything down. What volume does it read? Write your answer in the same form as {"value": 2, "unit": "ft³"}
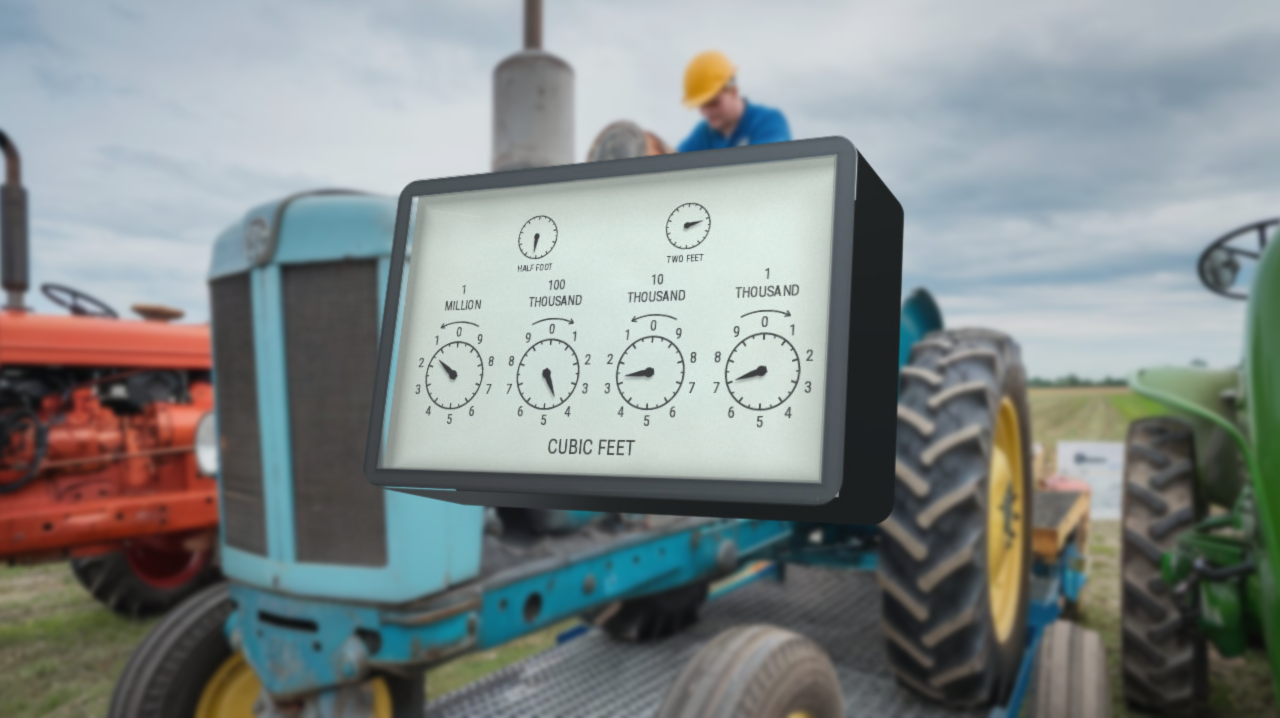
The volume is {"value": 142700, "unit": "ft³"}
